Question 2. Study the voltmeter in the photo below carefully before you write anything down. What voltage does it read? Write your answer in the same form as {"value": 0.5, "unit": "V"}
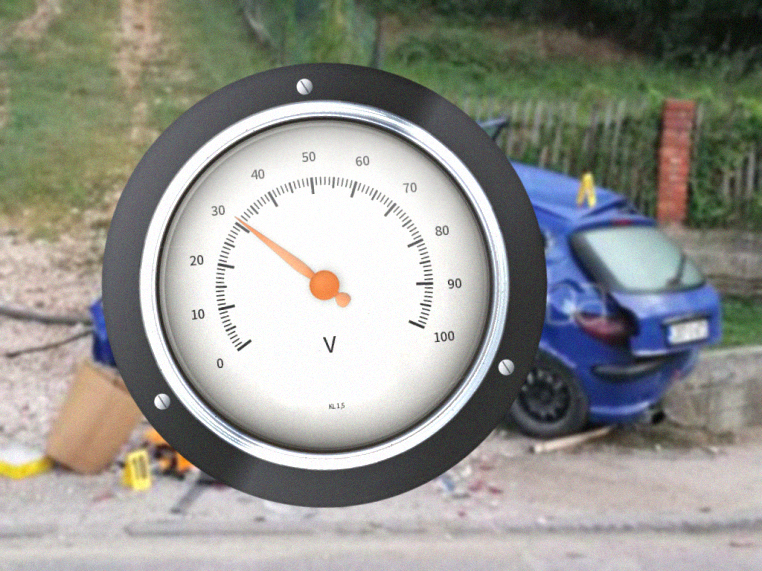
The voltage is {"value": 31, "unit": "V"}
